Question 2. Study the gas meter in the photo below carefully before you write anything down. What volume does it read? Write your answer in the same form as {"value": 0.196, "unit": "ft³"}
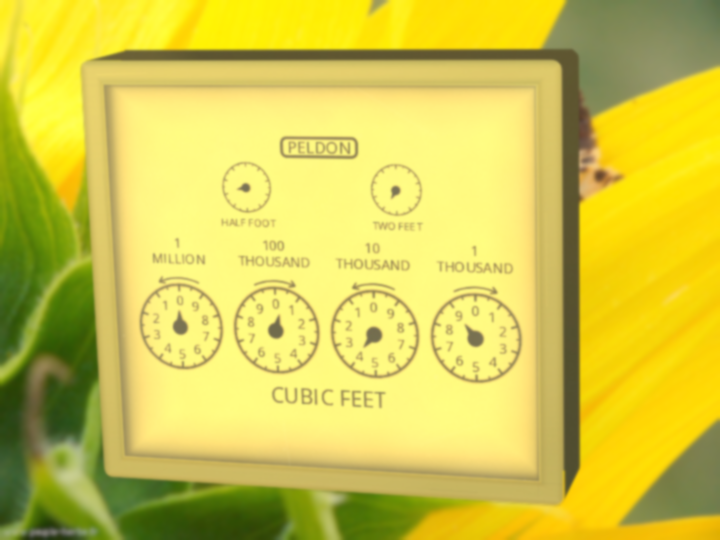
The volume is {"value": 3900, "unit": "ft³"}
